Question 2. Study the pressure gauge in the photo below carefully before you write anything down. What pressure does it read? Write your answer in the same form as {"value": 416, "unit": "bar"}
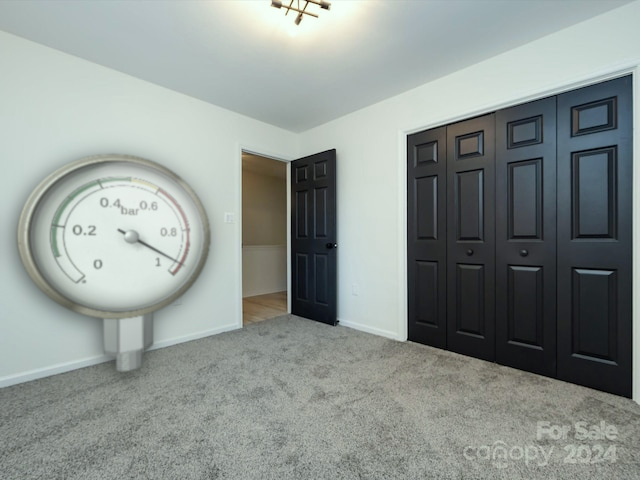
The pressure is {"value": 0.95, "unit": "bar"}
